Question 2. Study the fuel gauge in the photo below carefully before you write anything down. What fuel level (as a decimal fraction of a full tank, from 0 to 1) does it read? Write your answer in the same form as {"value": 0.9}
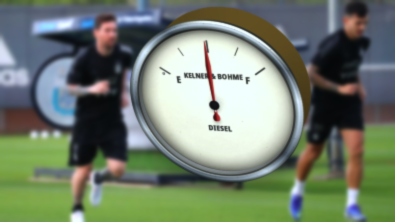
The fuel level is {"value": 0.5}
